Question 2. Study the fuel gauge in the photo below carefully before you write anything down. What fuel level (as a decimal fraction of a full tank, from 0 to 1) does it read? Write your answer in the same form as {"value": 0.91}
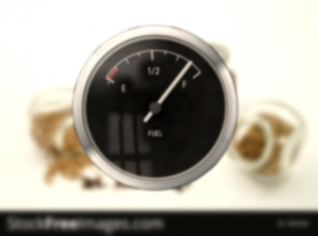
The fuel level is {"value": 0.875}
